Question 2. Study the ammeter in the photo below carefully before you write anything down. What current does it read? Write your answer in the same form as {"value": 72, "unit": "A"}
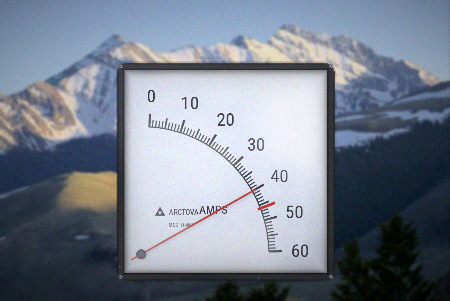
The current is {"value": 40, "unit": "A"}
